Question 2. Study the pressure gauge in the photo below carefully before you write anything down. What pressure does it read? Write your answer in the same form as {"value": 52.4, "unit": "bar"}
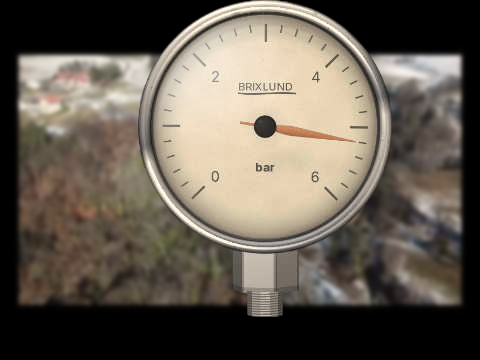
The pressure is {"value": 5.2, "unit": "bar"}
